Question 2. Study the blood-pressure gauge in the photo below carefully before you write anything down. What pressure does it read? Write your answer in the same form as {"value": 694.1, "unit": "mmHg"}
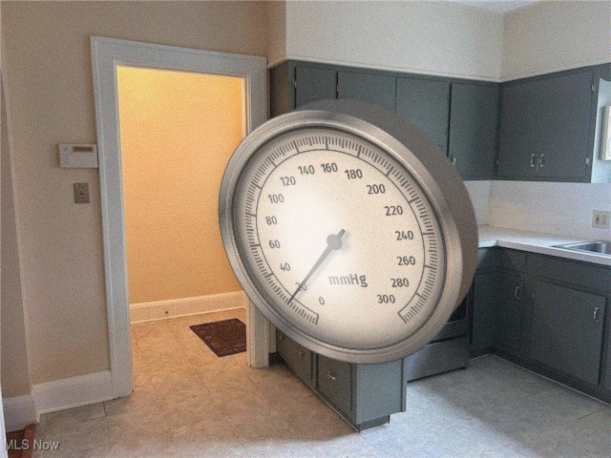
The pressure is {"value": 20, "unit": "mmHg"}
